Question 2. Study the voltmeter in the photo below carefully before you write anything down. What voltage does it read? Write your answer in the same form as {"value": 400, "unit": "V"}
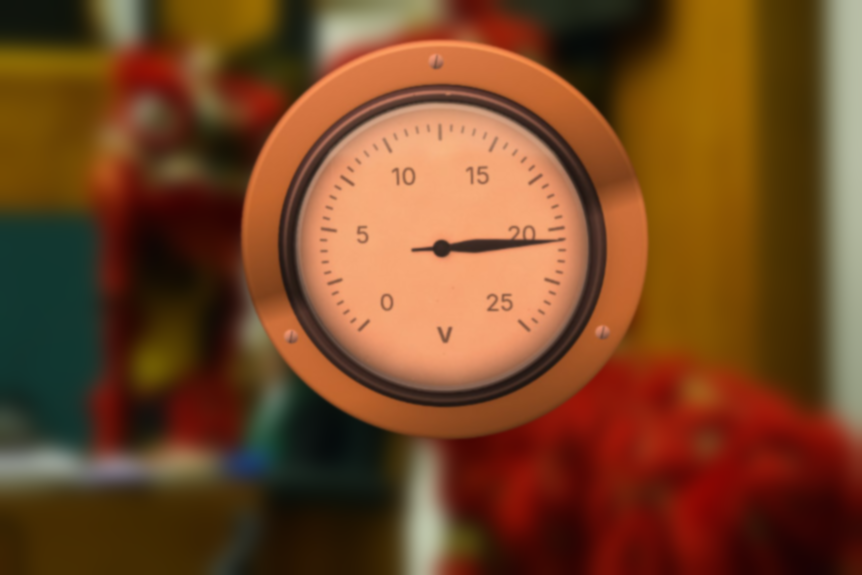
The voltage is {"value": 20.5, "unit": "V"}
